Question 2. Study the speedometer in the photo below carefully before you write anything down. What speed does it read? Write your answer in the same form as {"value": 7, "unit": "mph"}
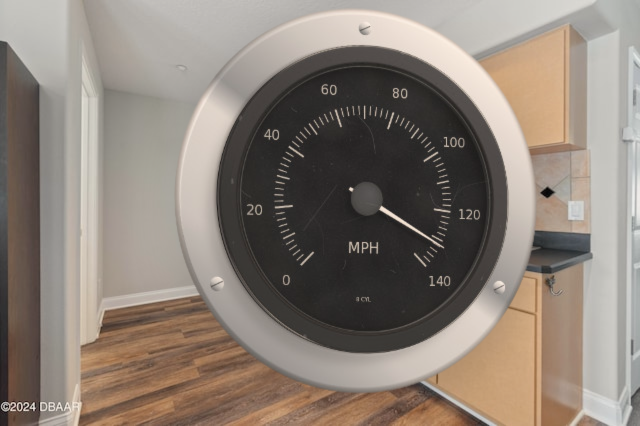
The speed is {"value": 132, "unit": "mph"}
